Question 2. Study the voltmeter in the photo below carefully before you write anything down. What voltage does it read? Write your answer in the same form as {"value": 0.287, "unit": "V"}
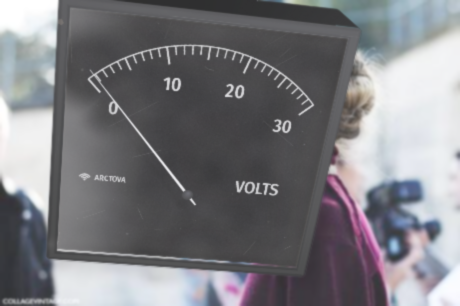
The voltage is {"value": 1, "unit": "V"}
